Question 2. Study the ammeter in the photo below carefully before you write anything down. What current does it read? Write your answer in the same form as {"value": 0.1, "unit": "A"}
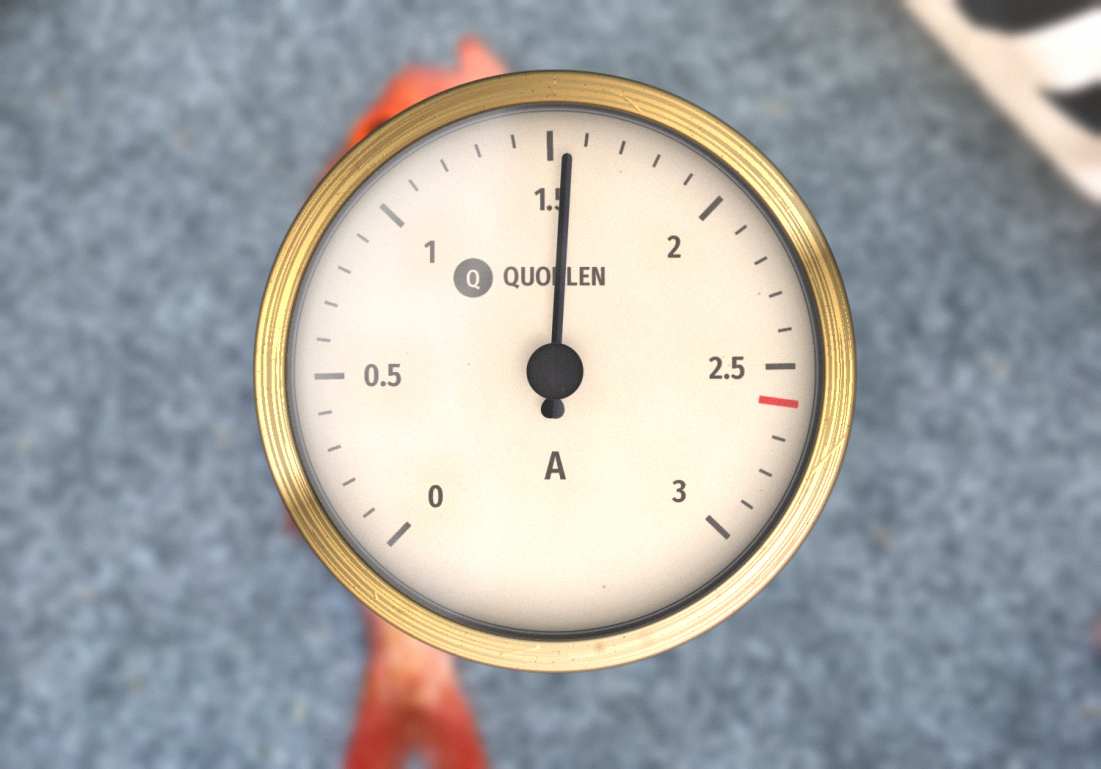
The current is {"value": 1.55, "unit": "A"}
